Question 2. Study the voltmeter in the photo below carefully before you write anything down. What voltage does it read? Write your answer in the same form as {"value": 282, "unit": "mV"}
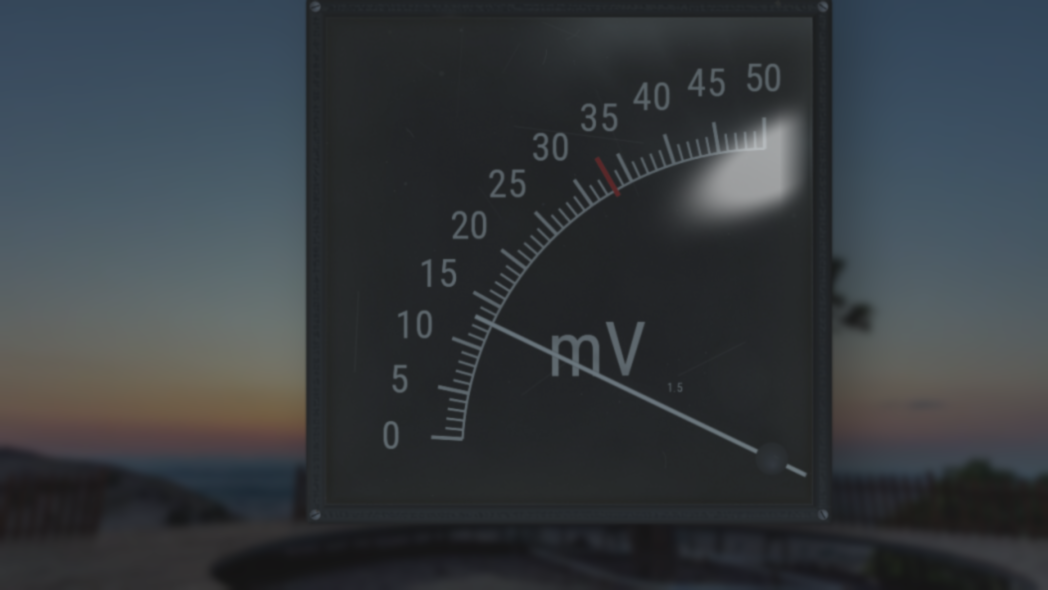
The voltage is {"value": 13, "unit": "mV"}
